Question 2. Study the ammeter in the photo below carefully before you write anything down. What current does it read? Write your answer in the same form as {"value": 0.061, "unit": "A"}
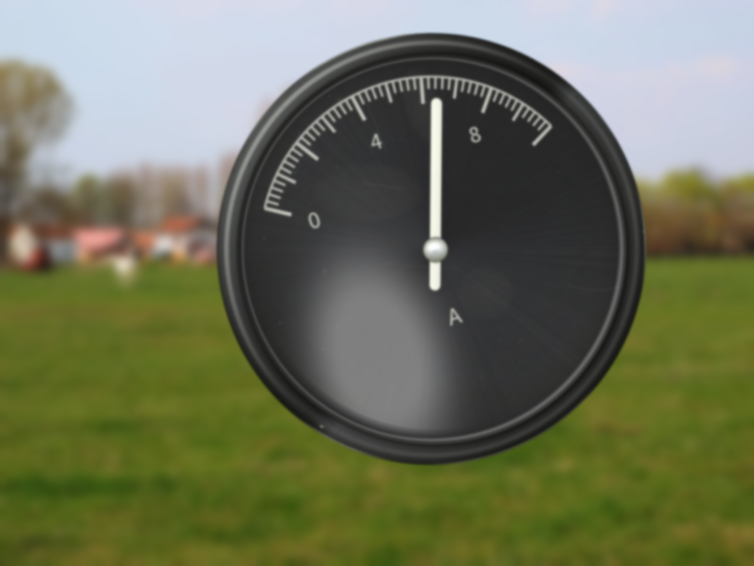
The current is {"value": 6.4, "unit": "A"}
